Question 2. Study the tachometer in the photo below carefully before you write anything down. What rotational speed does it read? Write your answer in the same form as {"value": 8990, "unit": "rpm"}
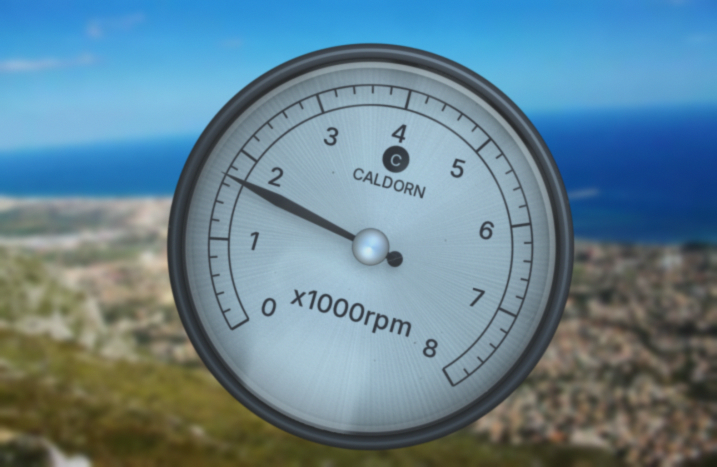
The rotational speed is {"value": 1700, "unit": "rpm"}
